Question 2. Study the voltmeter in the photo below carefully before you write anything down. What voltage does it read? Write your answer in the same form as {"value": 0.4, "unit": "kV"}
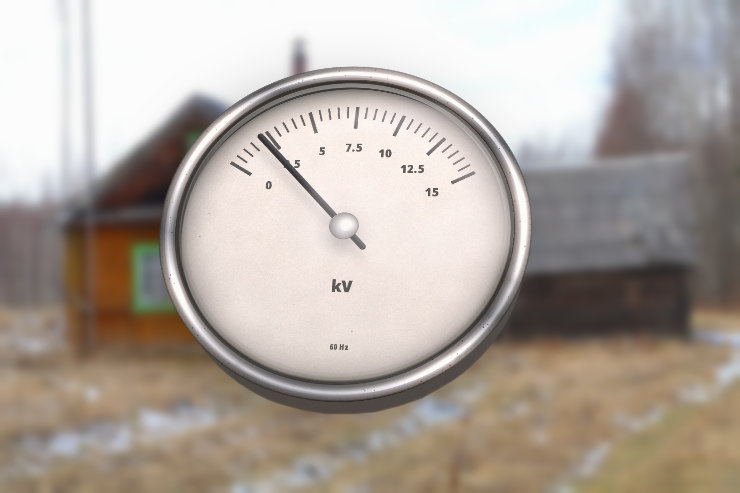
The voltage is {"value": 2, "unit": "kV"}
